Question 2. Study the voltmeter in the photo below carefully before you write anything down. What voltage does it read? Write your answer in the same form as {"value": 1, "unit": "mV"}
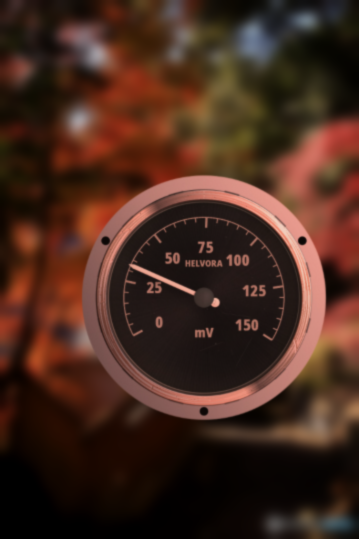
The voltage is {"value": 32.5, "unit": "mV"}
